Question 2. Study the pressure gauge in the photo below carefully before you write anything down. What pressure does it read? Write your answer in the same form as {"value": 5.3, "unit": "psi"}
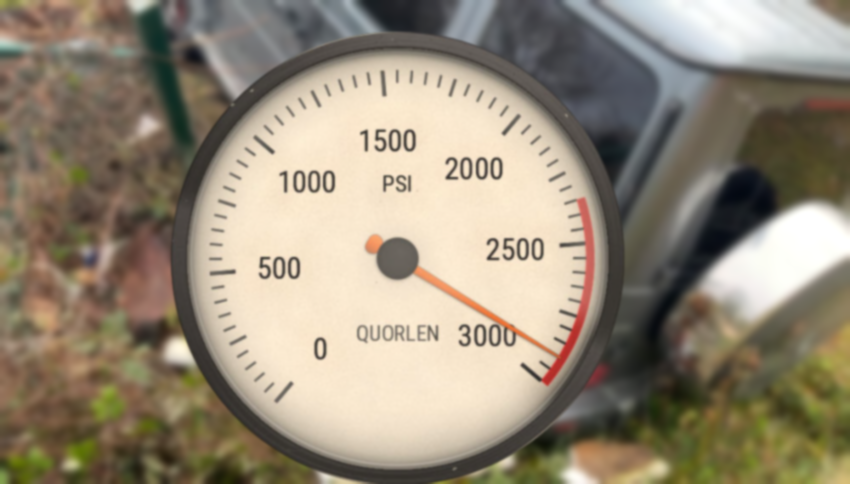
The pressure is {"value": 2900, "unit": "psi"}
